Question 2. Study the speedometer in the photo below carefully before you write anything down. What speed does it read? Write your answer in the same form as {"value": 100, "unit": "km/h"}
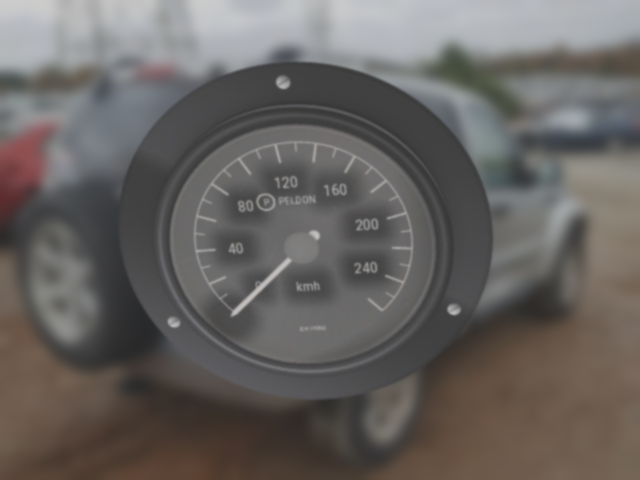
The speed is {"value": 0, "unit": "km/h"}
